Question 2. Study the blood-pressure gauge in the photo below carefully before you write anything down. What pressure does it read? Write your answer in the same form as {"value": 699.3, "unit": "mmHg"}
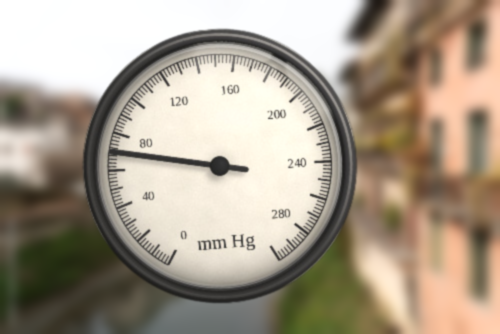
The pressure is {"value": 70, "unit": "mmHg"}
